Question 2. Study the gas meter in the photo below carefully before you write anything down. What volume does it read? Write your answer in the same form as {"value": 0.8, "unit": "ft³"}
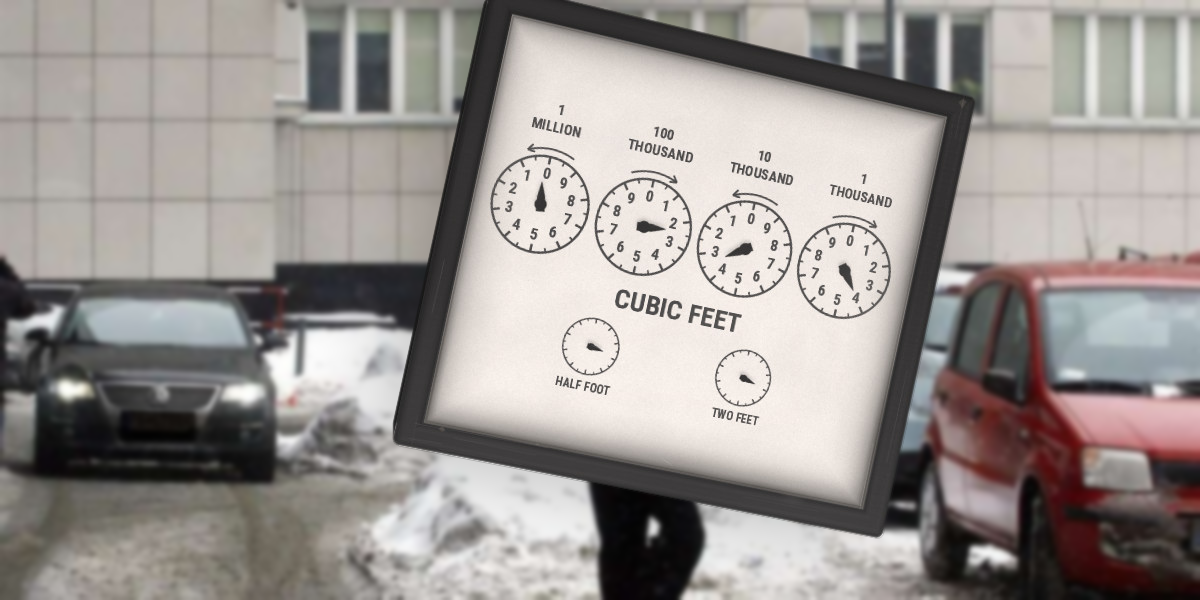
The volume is {"value": 23400, "unit": "ft³"}
